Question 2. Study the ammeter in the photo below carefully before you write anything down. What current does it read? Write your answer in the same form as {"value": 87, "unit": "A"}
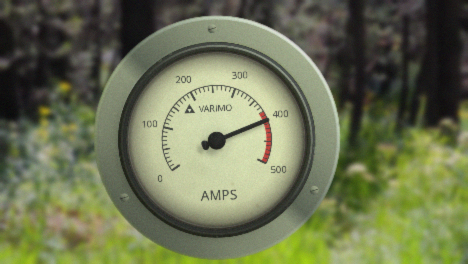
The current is {"value": 400, "unit": "A"}
